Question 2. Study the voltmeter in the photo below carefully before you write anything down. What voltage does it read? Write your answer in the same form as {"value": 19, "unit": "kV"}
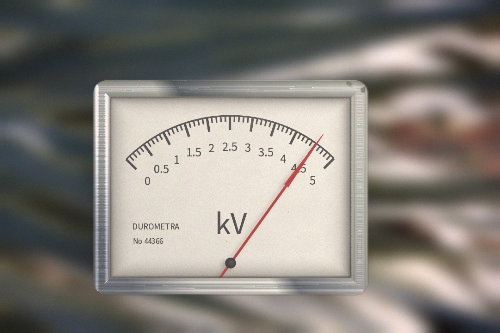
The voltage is {"value": 4.5, "unit": "kV"}
